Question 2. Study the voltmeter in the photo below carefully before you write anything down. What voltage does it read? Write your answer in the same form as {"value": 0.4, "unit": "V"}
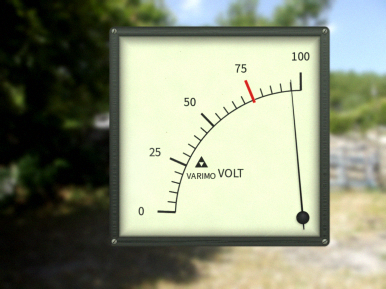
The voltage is {"value": 95, "unit": "V"}
